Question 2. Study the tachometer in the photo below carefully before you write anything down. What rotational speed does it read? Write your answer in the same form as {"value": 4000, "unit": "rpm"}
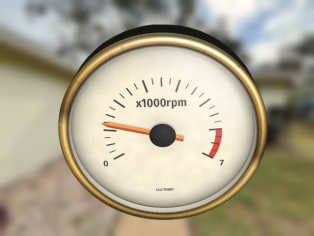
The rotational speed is {"value": 1250, "unit": "rpm"}
